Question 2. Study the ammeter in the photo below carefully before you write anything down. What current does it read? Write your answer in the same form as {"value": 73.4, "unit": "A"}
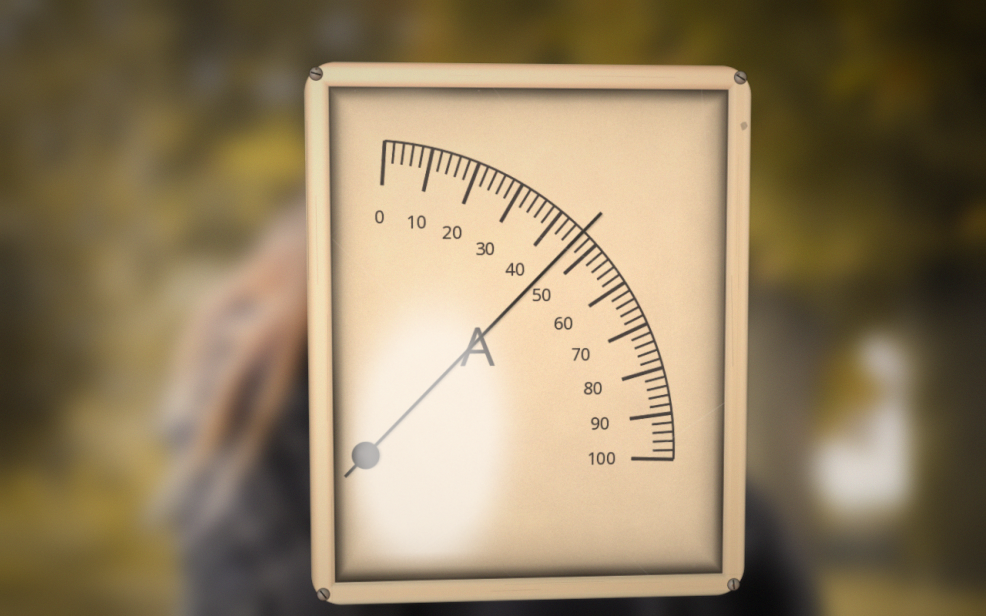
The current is {"value": 46, "unit": "A"}
